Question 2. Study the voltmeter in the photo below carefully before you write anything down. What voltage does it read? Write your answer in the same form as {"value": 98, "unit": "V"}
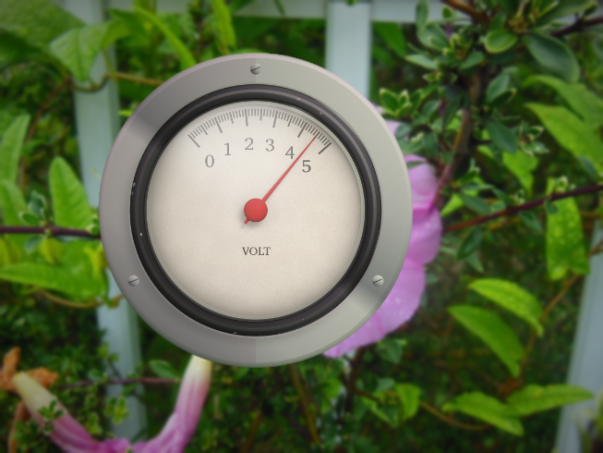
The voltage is {"value": 4.5, "unit": "V"}
